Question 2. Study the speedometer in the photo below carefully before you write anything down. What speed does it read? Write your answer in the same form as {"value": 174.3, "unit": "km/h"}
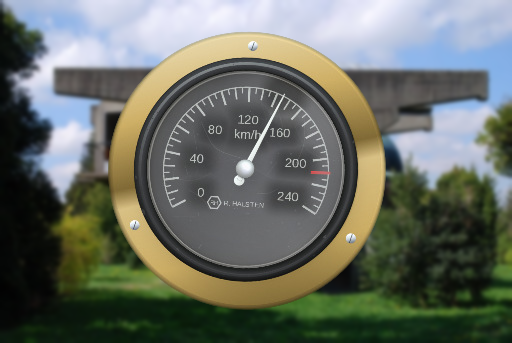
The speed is {"value": 145, "unit": "km/h"}
